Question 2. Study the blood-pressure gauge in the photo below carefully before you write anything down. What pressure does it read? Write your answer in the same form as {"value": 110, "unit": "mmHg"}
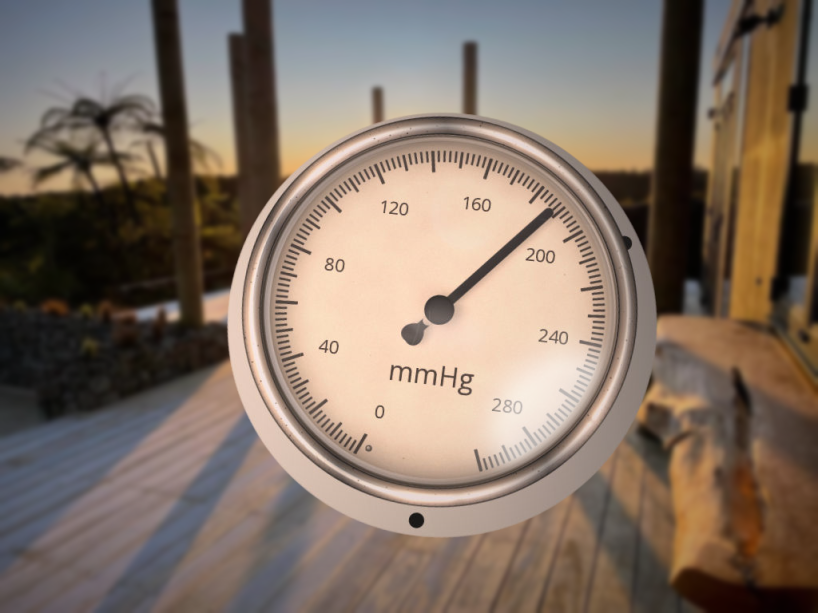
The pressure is {"value": 188, "unit": "mmHg"}
